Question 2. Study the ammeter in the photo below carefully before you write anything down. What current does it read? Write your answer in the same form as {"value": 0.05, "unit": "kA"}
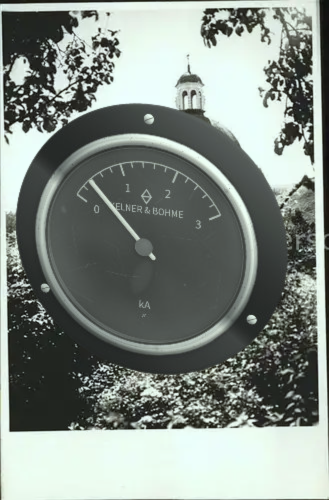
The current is {"value": 0.4, "unit": "kA"}
